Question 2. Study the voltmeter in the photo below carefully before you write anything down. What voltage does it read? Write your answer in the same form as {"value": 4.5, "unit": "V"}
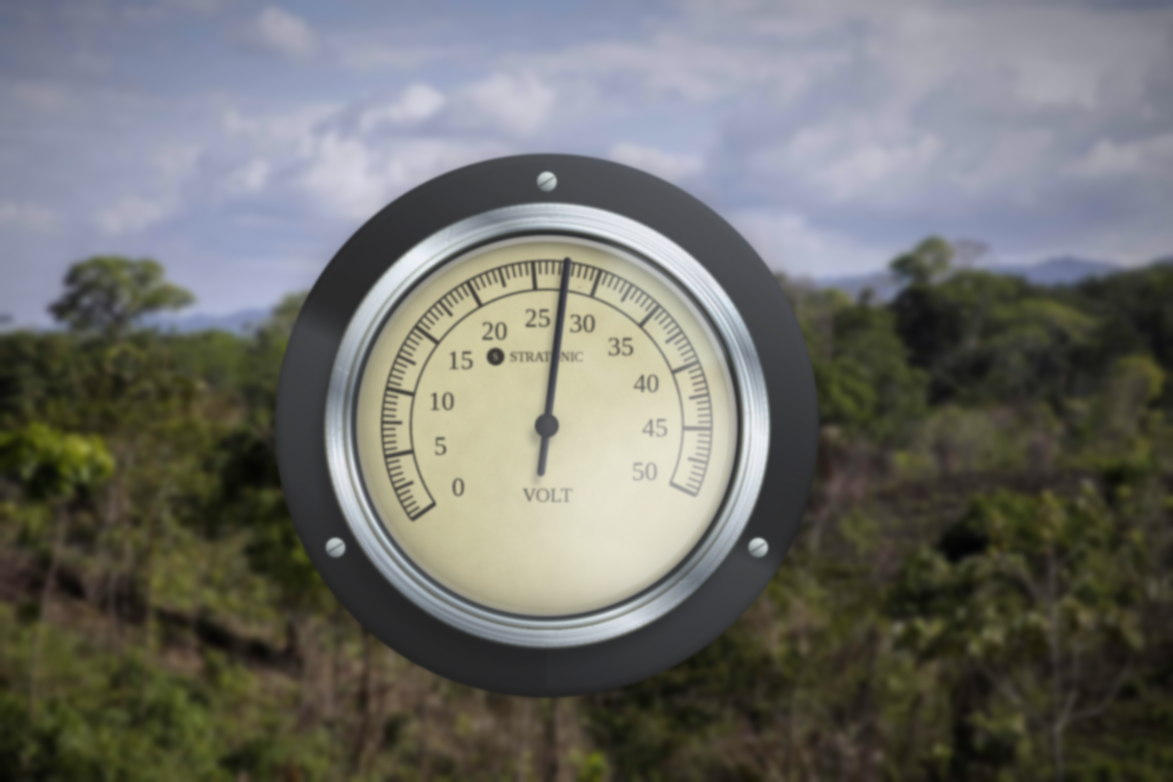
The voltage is {"value": 27.5, "unit": "V"}
